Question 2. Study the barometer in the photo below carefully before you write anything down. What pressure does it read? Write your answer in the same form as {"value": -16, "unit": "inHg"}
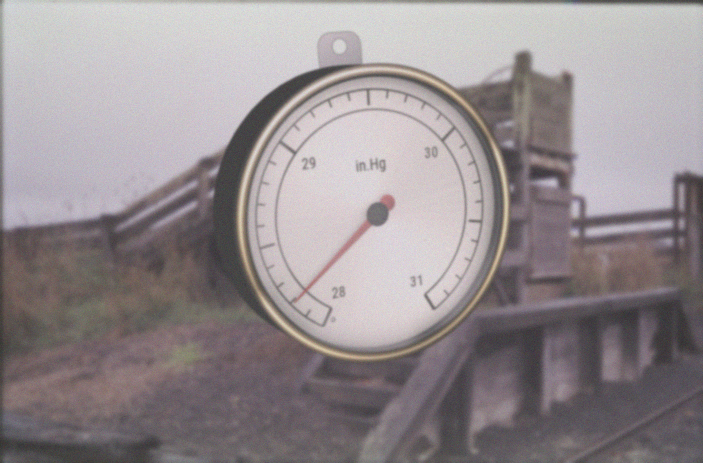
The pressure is {"value": 28.2, "unit": "inHg"}
